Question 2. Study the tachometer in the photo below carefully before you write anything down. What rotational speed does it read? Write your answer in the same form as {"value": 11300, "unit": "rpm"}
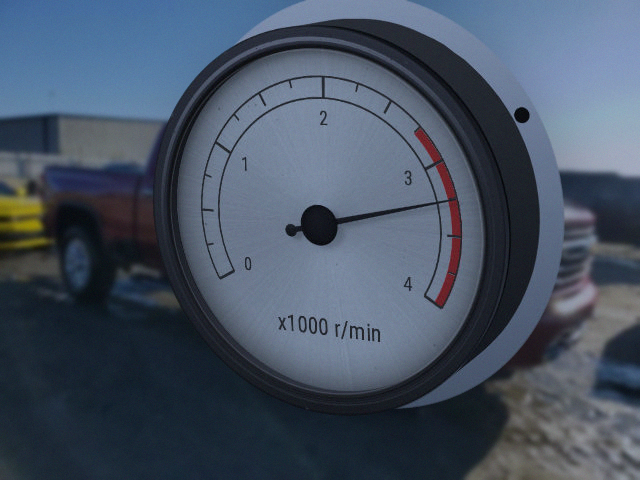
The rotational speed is {"value": 3250, "unit": "rpm"}
